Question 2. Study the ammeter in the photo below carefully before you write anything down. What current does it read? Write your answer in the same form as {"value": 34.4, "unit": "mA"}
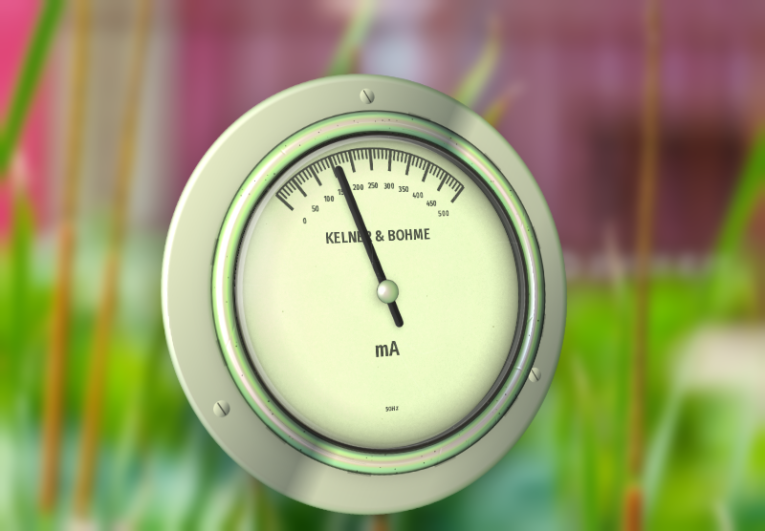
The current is {"value": 150, "unit": "mA"}
